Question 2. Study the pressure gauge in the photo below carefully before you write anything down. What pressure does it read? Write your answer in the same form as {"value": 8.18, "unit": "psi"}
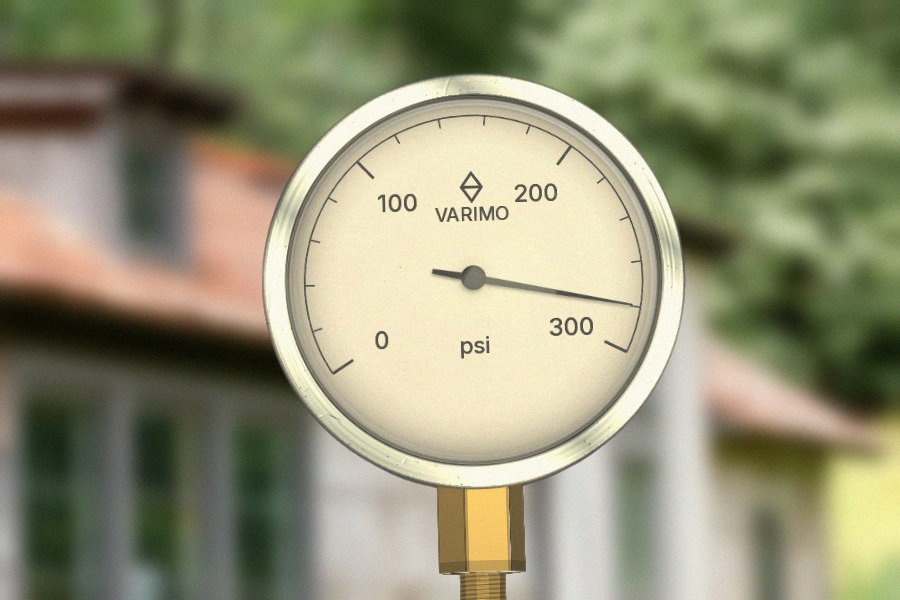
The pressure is {"value": 280, "unit": "psi"}
